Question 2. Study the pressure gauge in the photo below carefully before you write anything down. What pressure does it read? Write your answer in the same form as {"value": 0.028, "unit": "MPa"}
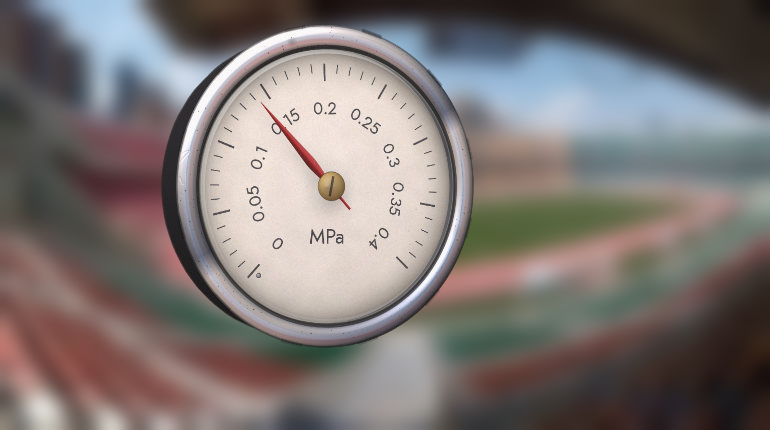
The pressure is {"value": 0.14, "unit": "MPa"}
